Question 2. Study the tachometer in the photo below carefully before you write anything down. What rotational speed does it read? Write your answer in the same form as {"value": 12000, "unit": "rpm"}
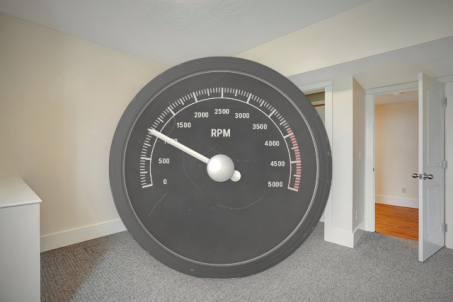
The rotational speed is {"value": 1000, "unit": "rpm"}
